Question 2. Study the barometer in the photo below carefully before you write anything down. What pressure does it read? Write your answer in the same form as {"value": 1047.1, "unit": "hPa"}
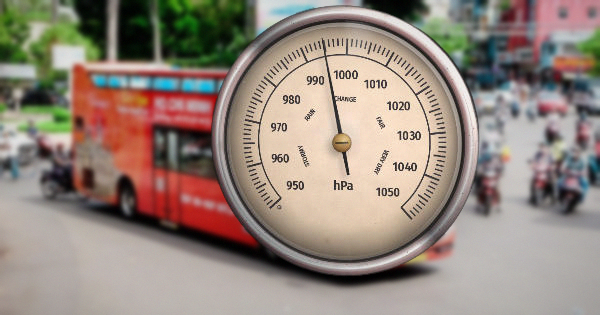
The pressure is {"value": 995, "unit": "hPa"}
